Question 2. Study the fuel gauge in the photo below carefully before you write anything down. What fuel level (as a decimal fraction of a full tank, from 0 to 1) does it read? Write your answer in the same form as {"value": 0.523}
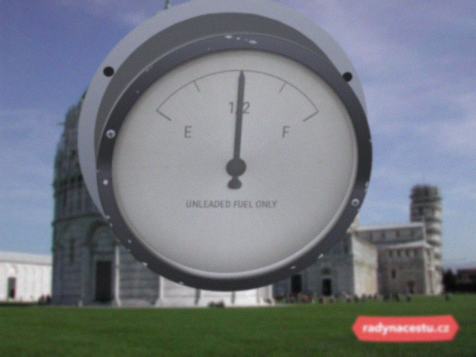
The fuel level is {"value": 0.5}
